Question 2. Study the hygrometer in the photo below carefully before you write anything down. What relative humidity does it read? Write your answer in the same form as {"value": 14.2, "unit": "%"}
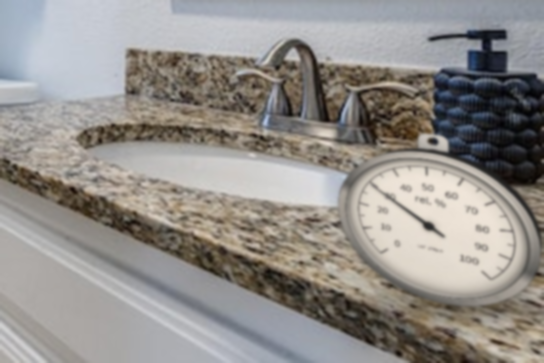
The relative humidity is {"value": 30, "unit": "%"}
